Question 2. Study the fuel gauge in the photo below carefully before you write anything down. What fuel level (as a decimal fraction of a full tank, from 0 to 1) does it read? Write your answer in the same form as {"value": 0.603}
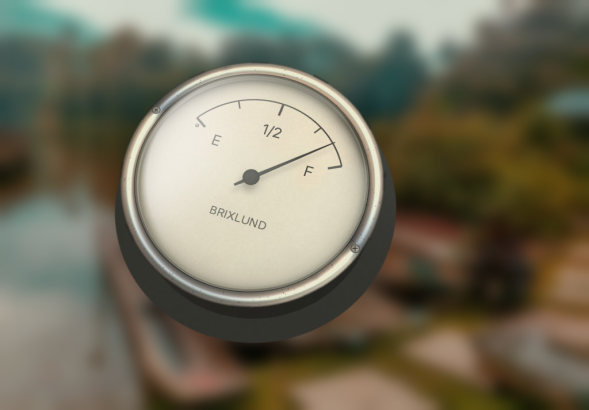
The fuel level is {"value": 0.875}
